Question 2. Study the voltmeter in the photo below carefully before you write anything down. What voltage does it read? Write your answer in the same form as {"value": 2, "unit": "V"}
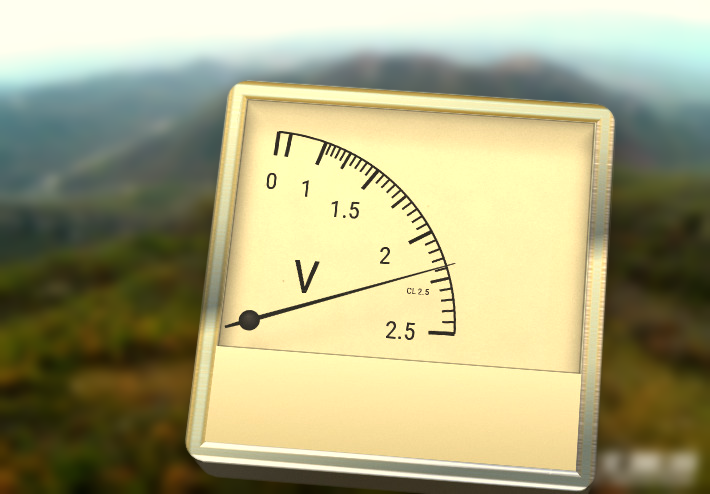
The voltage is {"value": 2.2, "unit": "V"}
